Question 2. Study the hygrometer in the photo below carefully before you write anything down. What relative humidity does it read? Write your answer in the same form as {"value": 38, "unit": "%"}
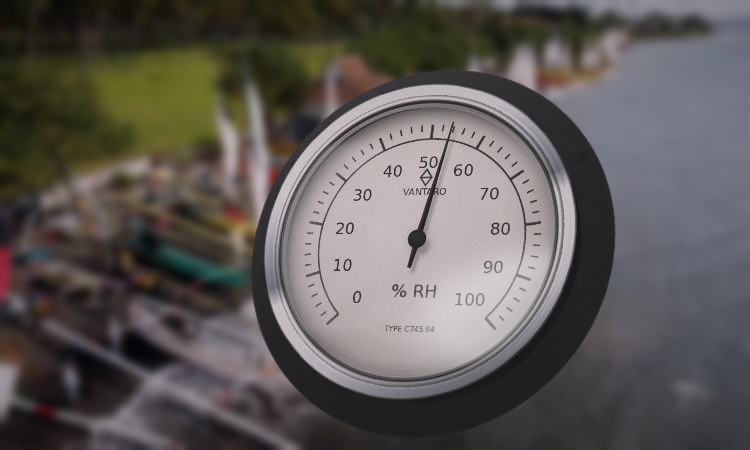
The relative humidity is {"value": 54, "unit": "%"}
